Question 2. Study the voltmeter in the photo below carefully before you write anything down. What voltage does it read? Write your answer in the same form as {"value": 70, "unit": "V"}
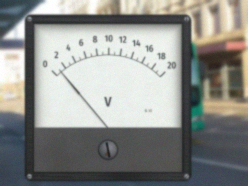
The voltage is {"value": 1, "unit": "V"}
